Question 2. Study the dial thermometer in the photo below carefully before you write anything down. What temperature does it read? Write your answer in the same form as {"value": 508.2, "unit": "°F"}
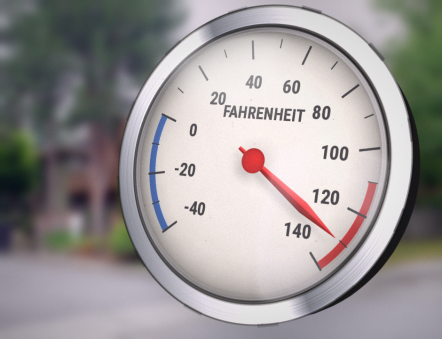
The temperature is {"value": 130, "unit": "°F"}
